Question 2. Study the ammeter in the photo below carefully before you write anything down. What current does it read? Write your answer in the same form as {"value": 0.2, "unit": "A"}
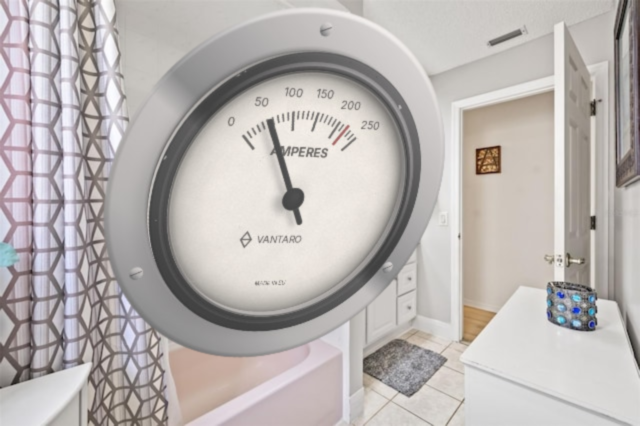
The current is {"value": 50, "unit": "A"}
